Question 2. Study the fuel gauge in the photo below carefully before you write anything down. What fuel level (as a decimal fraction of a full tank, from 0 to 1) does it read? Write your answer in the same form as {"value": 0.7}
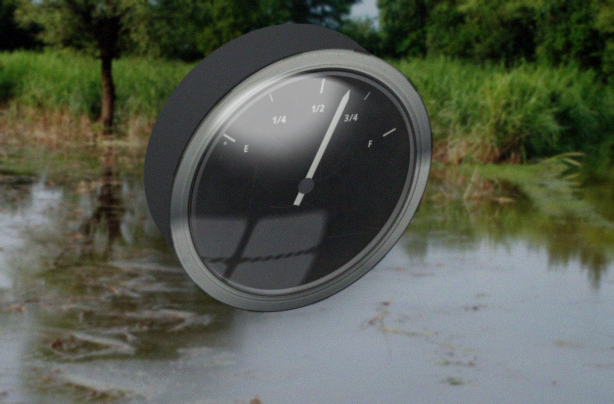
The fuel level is {"value": 0.625}
